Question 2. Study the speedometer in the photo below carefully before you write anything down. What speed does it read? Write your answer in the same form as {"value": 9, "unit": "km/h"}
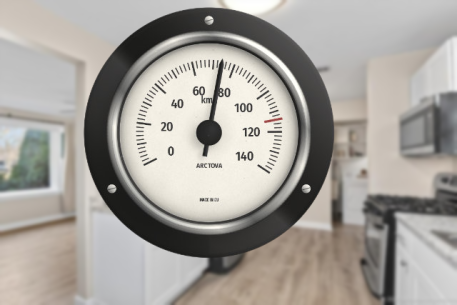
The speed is {"value": 74, "unit": "km/h"}
